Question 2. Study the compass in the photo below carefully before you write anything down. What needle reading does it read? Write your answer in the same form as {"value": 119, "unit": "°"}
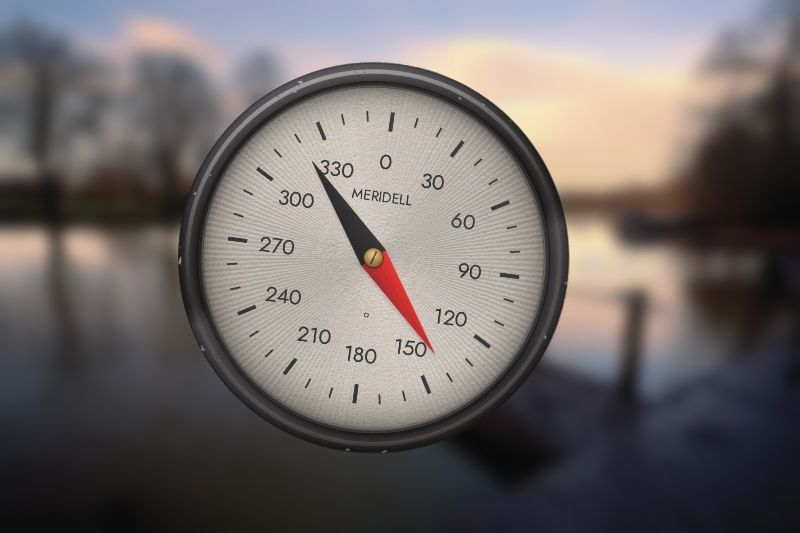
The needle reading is {"value": 140, "unit": "°"}
